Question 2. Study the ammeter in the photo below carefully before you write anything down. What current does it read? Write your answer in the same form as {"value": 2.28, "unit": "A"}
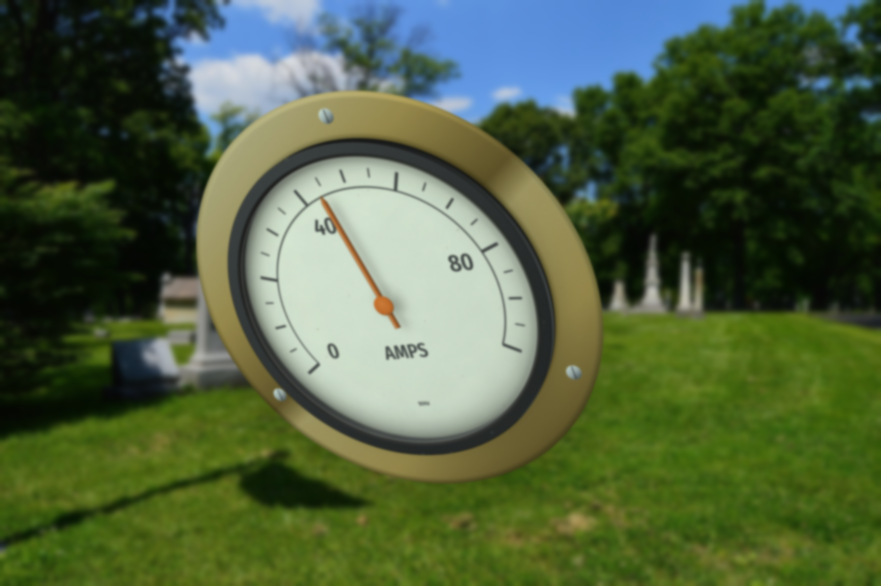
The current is {"value": 45, "unit": "A"}
